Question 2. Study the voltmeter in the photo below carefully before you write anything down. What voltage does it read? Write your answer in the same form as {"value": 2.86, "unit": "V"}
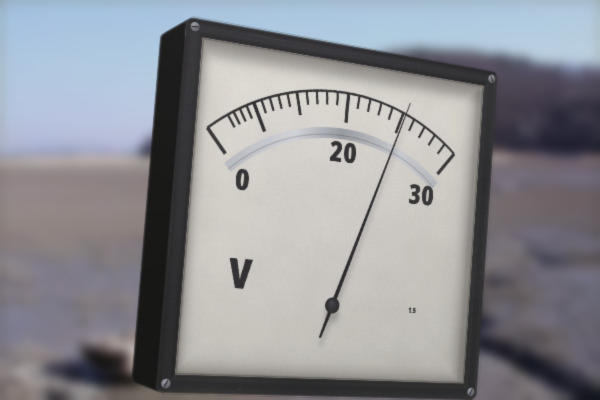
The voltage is {"value": 25, "unit": "V"}
